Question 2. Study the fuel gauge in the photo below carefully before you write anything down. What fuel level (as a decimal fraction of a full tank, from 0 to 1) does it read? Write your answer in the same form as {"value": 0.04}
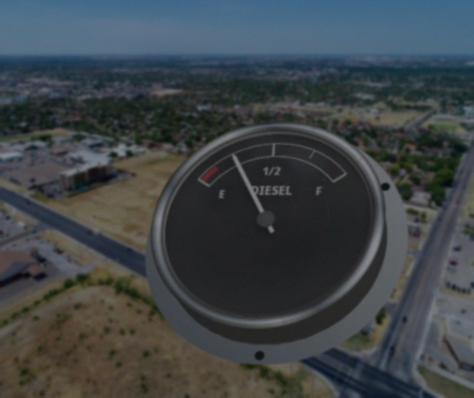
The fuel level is {"value": 0.25}
